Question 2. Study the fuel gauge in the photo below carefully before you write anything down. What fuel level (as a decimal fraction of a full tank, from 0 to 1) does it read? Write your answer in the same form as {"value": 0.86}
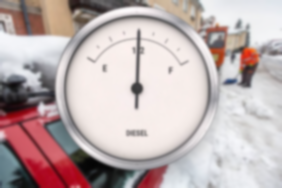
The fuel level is {"value": 0.5}
